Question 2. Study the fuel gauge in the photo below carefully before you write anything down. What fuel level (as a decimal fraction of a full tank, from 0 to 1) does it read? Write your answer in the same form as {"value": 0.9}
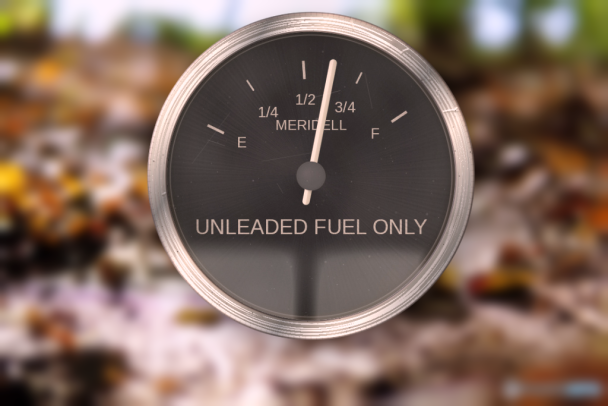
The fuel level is {"value": 0.625}
